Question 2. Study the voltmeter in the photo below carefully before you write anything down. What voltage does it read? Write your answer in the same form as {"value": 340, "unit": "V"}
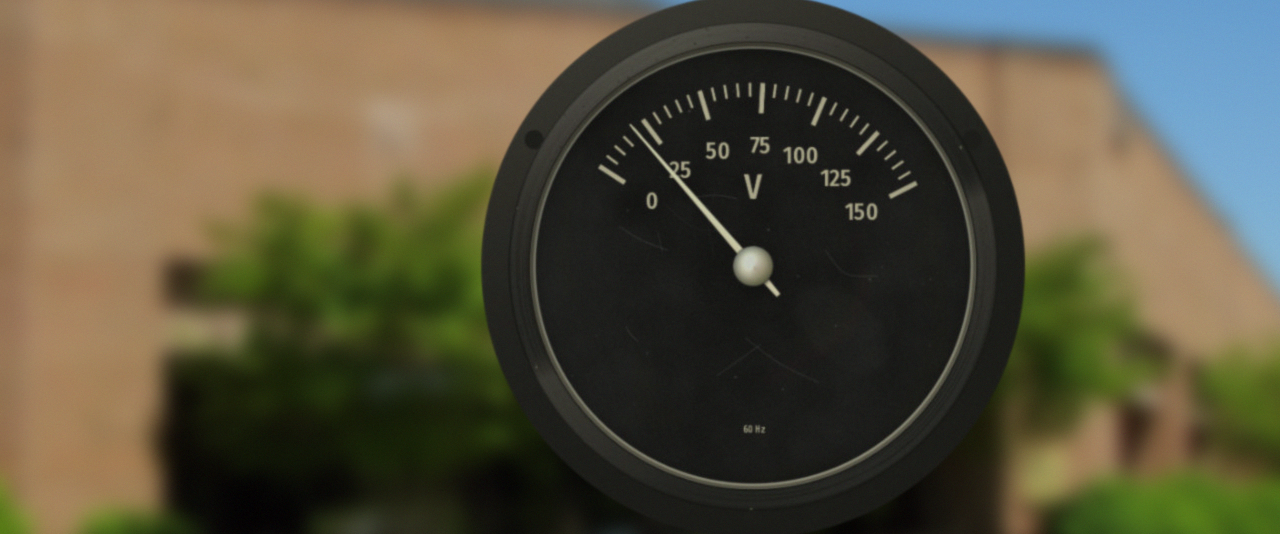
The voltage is {"value": 20, "unit": "V"}
